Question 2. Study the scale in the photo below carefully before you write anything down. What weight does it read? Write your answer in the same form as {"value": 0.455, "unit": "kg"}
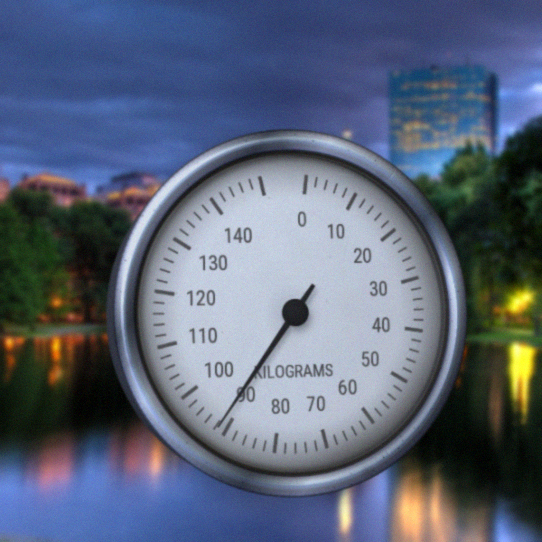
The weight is {"value": 92, "unit": "kg"}
